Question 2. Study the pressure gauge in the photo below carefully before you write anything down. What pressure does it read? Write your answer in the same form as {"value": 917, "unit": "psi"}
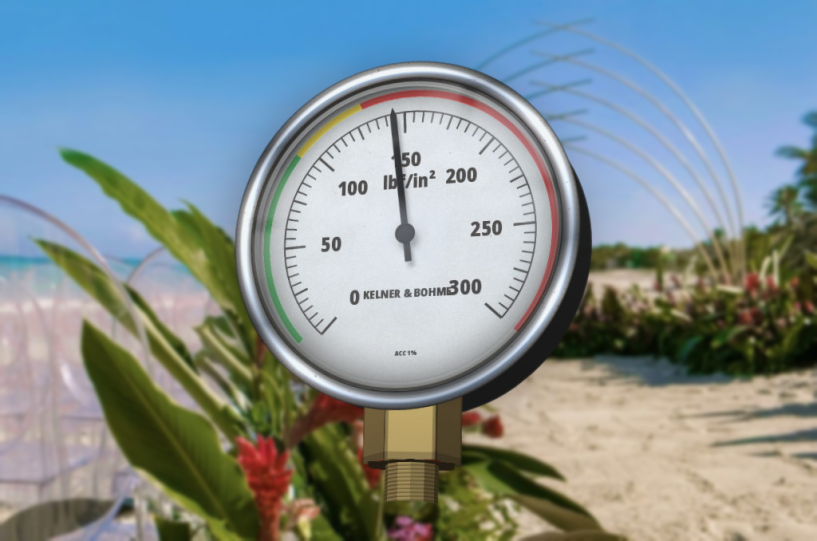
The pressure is {"value": 145, "unit": "psi"}
